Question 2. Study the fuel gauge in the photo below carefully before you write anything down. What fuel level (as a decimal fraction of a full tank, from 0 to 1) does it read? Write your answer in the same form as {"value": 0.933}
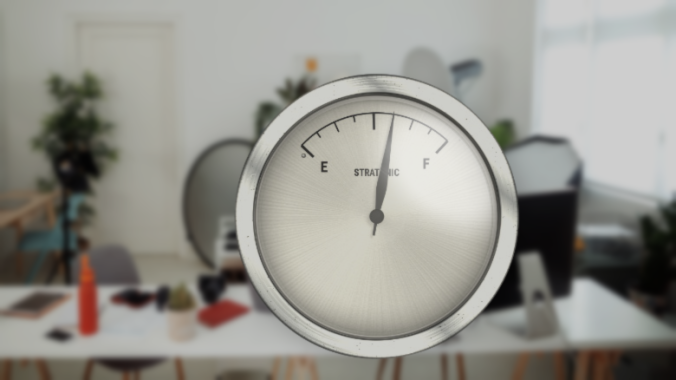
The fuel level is {"value": 0.625}
